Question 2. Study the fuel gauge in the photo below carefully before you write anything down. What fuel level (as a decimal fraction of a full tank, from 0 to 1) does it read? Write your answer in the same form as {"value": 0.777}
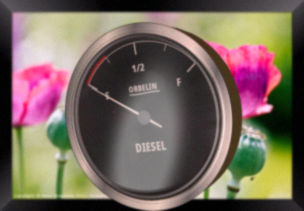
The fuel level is {"value": 0}
